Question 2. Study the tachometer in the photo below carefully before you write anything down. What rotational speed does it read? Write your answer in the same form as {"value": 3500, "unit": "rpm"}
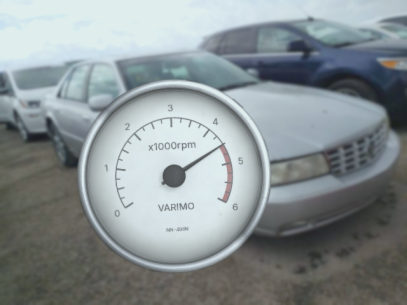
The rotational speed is {"value": 4500, "unit": "rpm"}
